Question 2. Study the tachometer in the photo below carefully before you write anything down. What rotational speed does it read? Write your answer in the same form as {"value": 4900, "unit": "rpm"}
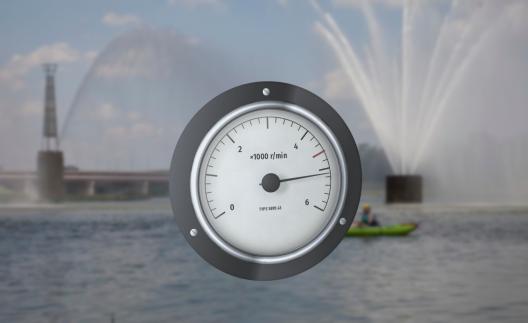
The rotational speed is {"value": 5100, "unit": "rpm"}
